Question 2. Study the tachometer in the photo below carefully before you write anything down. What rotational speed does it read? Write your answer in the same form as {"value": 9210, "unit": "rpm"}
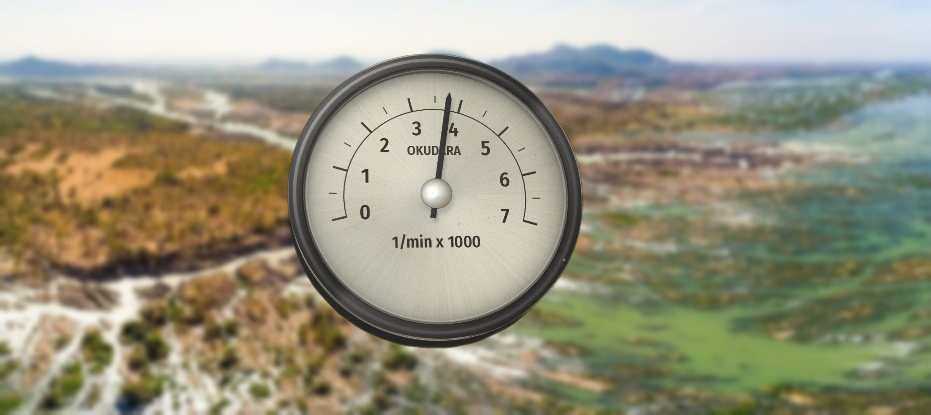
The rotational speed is {"value": 3750, "unit": "rpm"}
